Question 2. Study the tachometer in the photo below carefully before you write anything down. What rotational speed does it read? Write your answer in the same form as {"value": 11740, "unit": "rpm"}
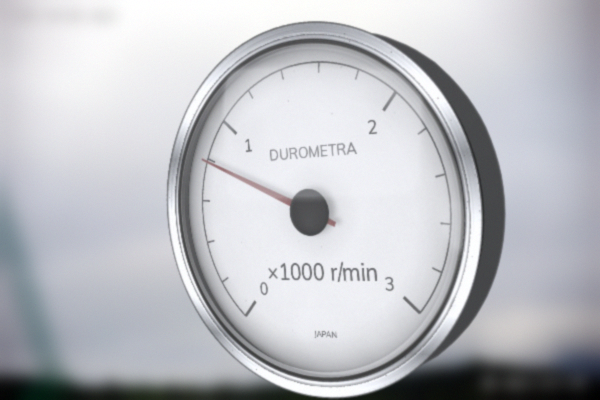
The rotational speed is {"value": 800, "unit": "rpm"}
